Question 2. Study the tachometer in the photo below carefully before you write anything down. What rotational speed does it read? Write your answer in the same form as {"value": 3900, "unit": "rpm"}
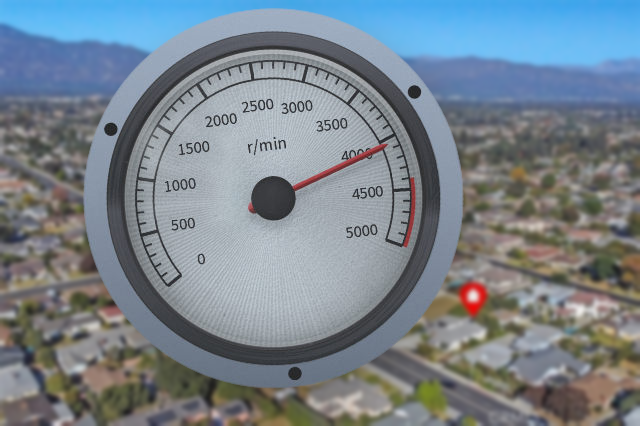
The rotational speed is {"value": 4050, "unit": "rpm"}
